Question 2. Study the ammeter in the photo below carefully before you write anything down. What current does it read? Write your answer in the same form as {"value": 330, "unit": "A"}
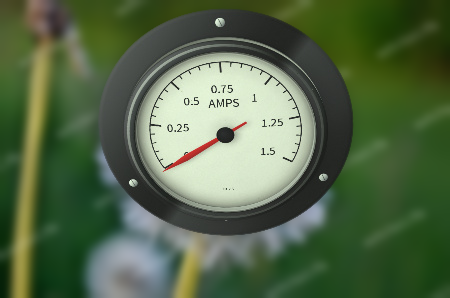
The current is {"value": 0, "unit": "A"}
